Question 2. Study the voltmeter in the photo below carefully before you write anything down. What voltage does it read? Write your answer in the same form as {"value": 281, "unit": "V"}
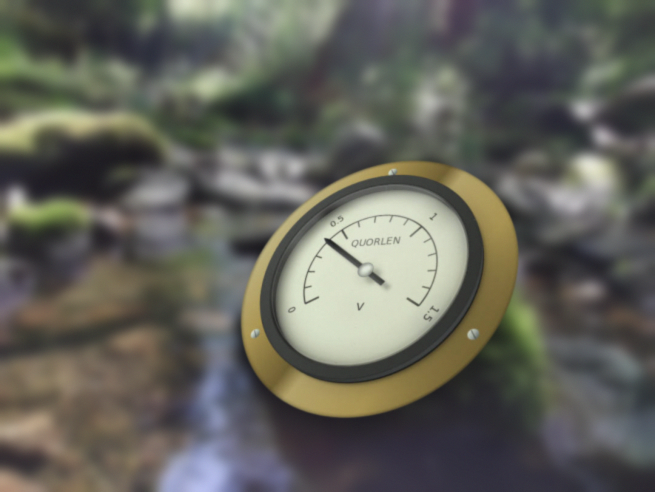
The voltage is {"value": 0.4, "unit": "V"}
